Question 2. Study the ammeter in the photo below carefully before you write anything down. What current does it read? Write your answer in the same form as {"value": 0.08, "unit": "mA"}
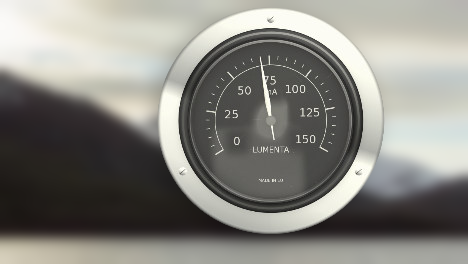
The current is {"value": 70, "unit": "mA"}
